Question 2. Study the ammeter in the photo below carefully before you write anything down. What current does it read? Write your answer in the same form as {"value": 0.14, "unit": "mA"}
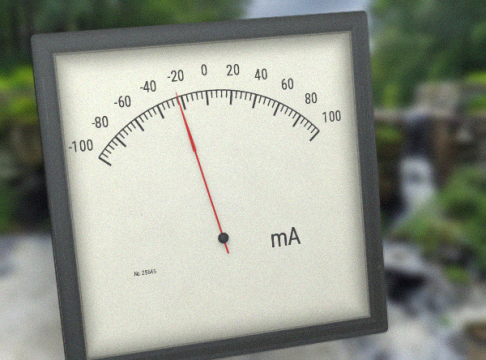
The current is {"value": -24, "unit": "mA"}
